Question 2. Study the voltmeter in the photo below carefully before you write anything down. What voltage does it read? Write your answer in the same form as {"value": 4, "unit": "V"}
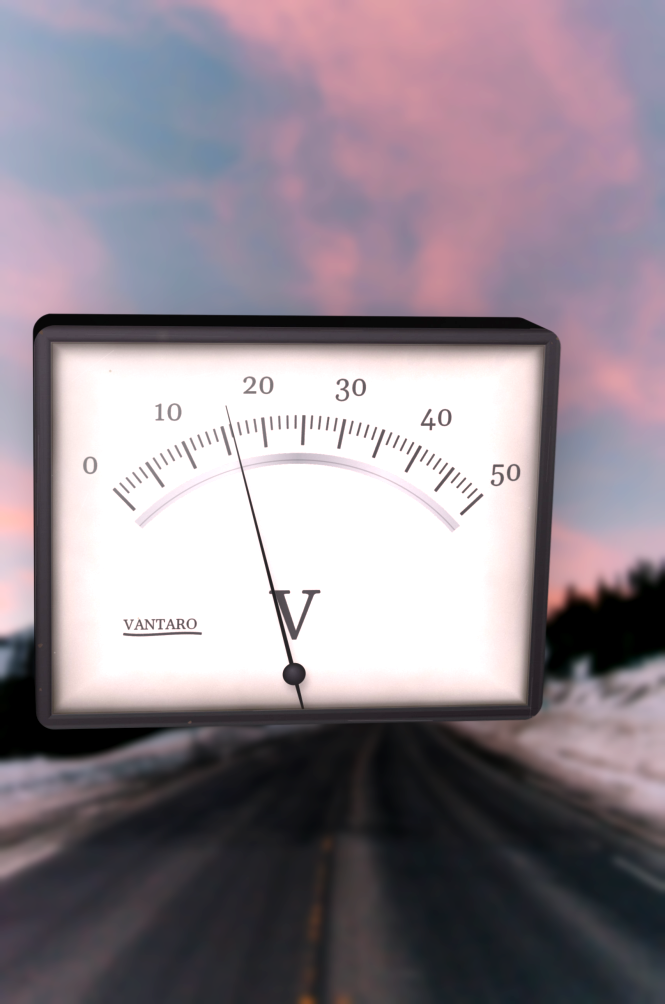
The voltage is {"value": 16, "unit": "V"}
